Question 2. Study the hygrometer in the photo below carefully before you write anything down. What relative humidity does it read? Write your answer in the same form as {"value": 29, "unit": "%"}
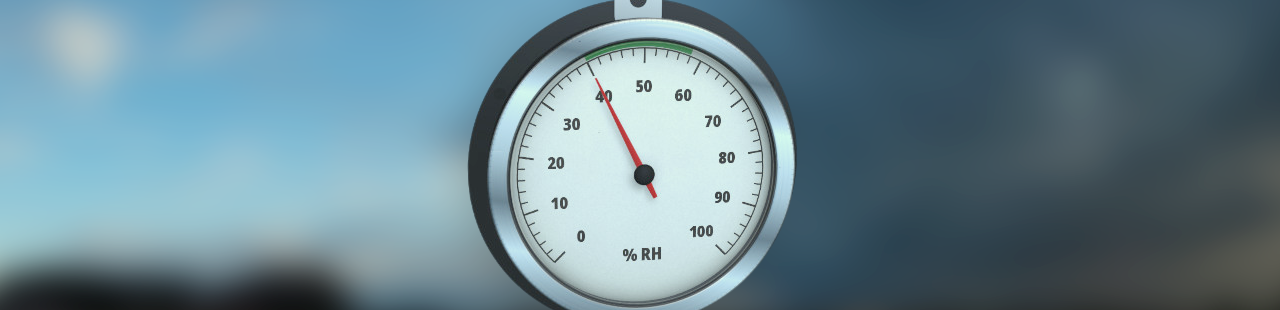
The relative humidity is {"value": 40, "unit": "%"}
